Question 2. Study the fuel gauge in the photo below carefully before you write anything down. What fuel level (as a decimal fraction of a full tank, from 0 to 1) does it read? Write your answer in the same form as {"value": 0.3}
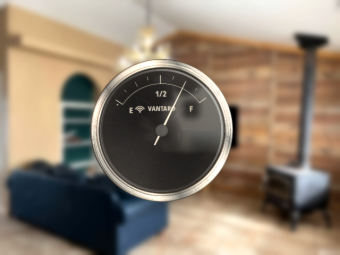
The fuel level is {"value": 0.75}
